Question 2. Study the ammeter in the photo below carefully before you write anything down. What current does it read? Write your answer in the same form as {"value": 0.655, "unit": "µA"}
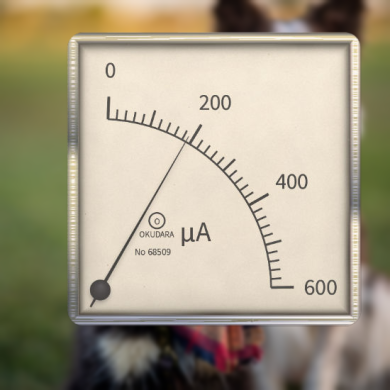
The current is {"value": 190, "unit": "µA"}
